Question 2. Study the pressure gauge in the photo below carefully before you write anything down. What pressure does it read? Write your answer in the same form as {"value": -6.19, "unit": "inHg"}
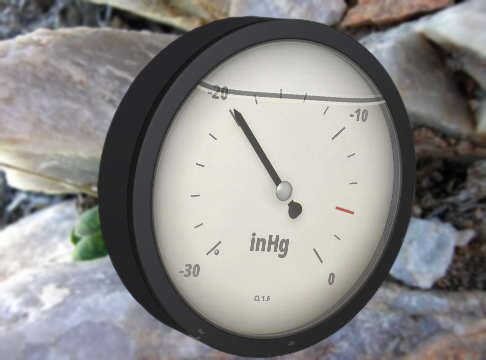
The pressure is {"value": -20, "unit": "inHg"}
